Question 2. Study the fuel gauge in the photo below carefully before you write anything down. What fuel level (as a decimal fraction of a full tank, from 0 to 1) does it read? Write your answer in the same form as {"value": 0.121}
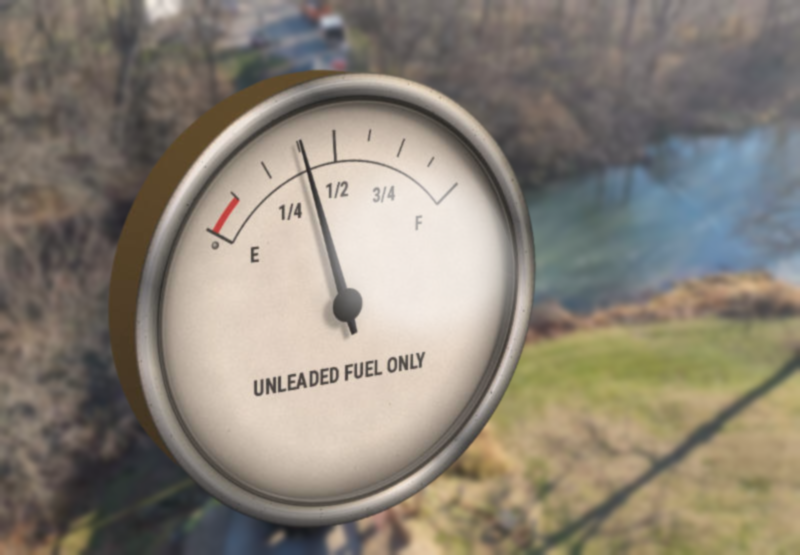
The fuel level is {"value": 0.375}
